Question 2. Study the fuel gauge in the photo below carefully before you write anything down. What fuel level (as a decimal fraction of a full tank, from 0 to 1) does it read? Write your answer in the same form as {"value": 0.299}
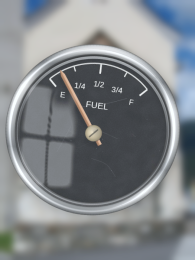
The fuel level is {"value": 0.125}
